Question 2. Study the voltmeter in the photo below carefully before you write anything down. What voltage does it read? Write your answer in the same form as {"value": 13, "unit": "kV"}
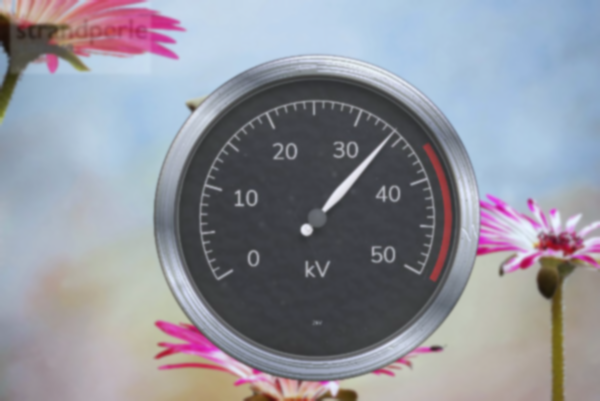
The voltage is {"value": 34, "unit": "kV"}
